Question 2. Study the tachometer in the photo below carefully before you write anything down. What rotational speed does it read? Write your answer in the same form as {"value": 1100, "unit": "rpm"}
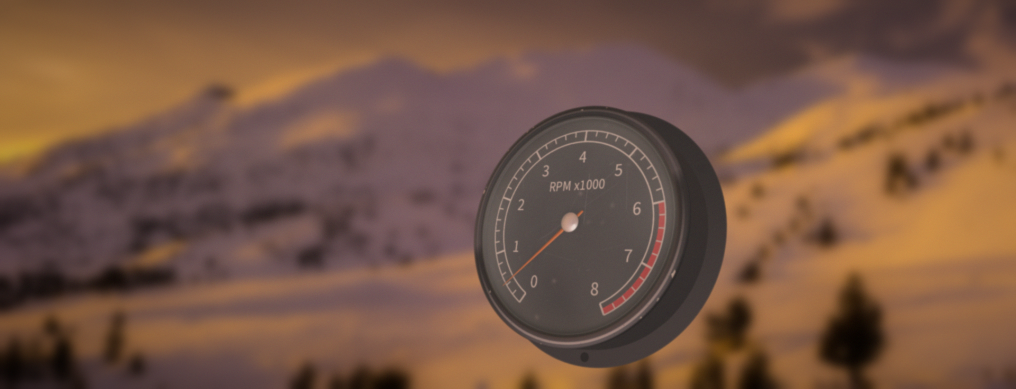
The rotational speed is {"value": 400, "unit": "rpm"}
